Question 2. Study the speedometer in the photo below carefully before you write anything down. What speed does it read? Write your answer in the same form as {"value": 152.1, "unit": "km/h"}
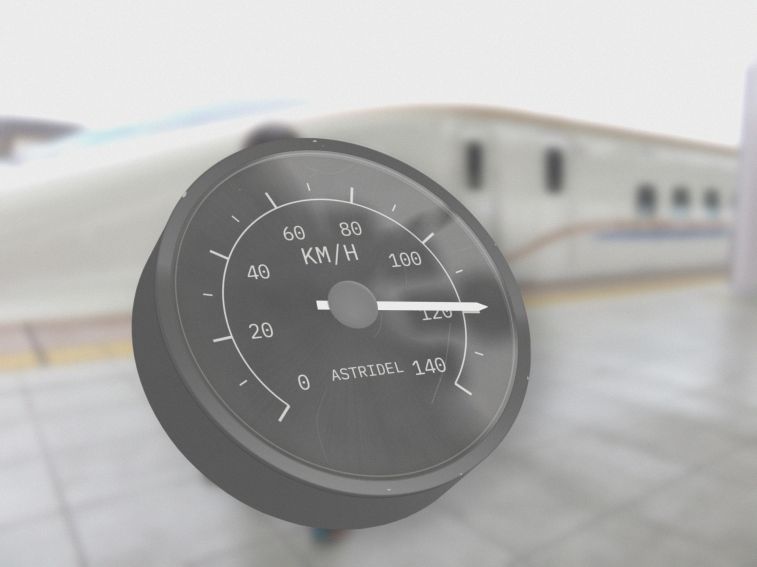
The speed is {"value": 120, "unit": "km/h"}
